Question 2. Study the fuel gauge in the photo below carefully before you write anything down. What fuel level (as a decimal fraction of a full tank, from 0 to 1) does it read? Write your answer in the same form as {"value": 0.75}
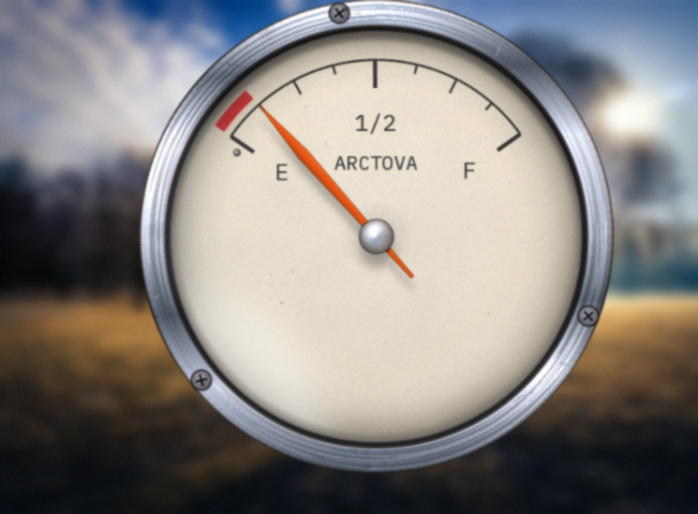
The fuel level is {"value": 0.125}
